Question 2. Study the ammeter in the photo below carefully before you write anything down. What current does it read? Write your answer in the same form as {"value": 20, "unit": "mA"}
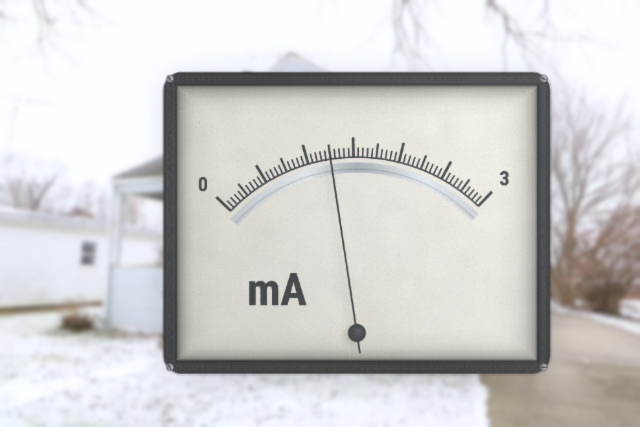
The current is {"value": 1.25, "unit": "mA"}
